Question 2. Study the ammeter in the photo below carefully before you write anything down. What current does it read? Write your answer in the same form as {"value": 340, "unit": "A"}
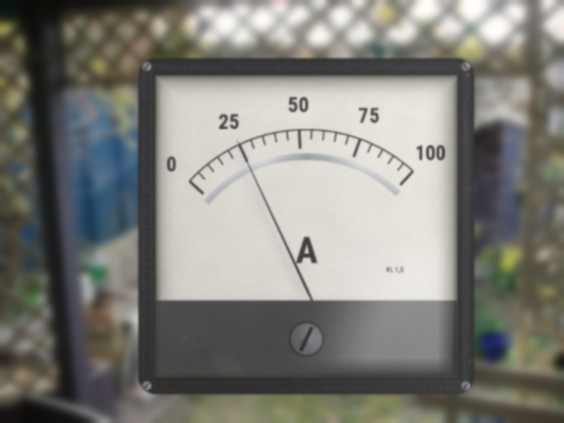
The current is {"value": 25, "unit": "A"}
